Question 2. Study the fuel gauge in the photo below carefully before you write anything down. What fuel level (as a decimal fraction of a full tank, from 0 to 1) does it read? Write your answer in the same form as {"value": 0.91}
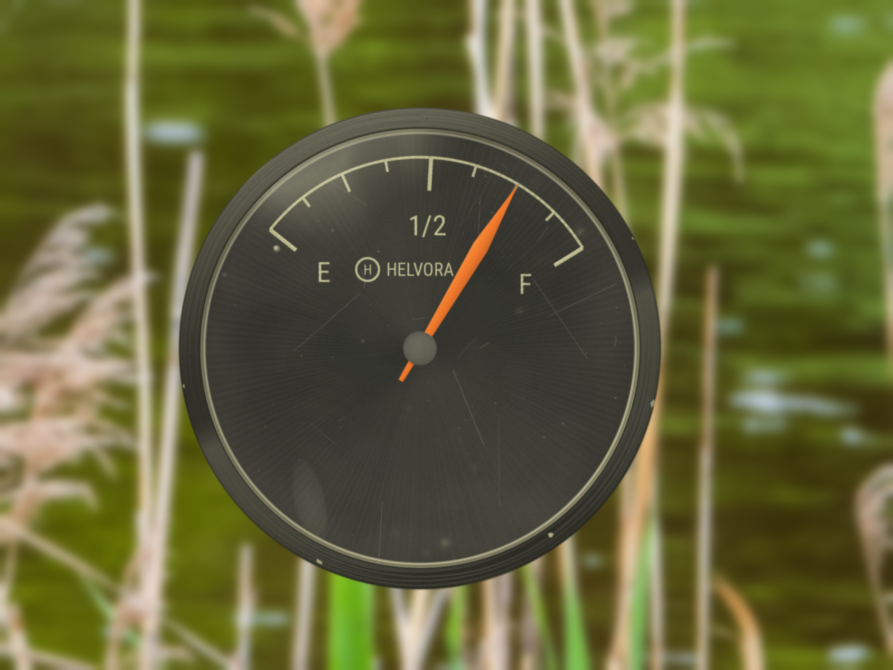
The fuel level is {"value": 0.75}
